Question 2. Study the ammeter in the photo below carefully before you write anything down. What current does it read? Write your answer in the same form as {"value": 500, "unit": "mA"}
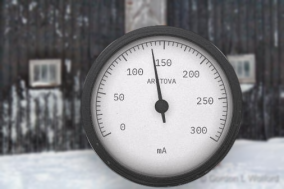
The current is {"value": 135, "unit": "mA"}
